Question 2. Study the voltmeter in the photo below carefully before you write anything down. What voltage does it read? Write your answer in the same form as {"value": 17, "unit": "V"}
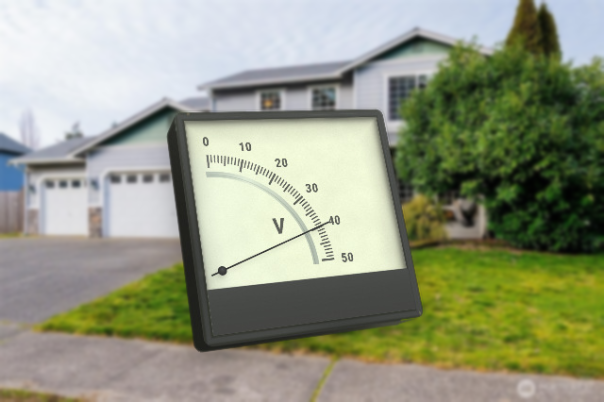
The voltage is {"value": 40, "unit": "V"}
